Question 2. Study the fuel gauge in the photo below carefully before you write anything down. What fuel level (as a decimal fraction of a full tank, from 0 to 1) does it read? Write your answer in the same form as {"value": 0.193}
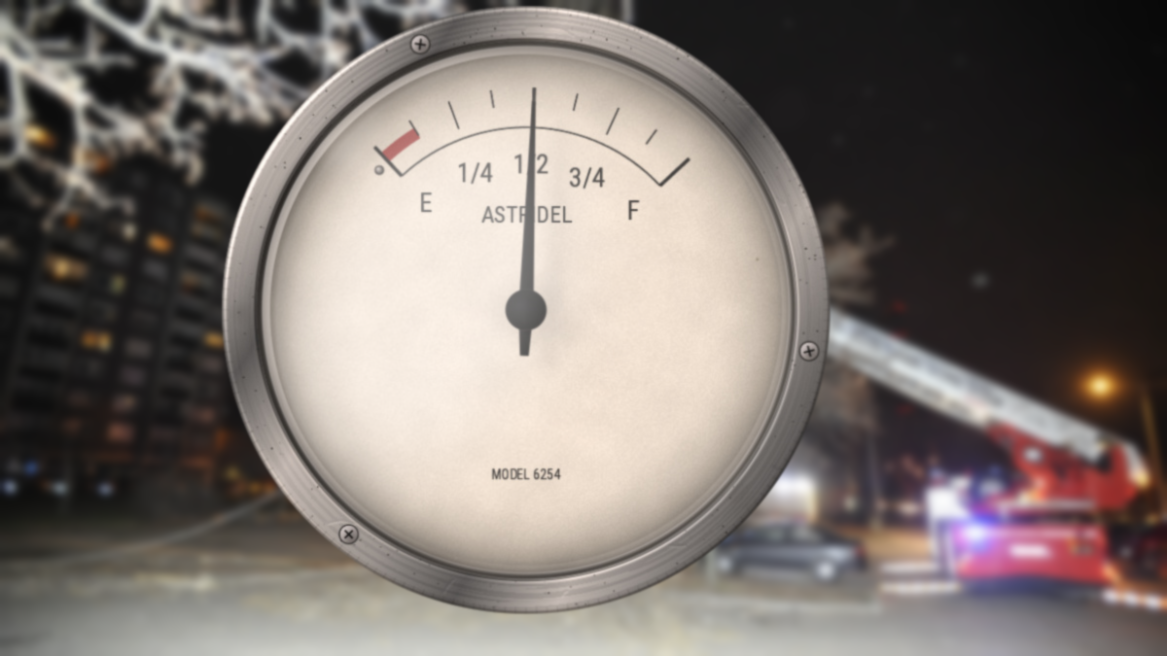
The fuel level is {"value": 0.5}
